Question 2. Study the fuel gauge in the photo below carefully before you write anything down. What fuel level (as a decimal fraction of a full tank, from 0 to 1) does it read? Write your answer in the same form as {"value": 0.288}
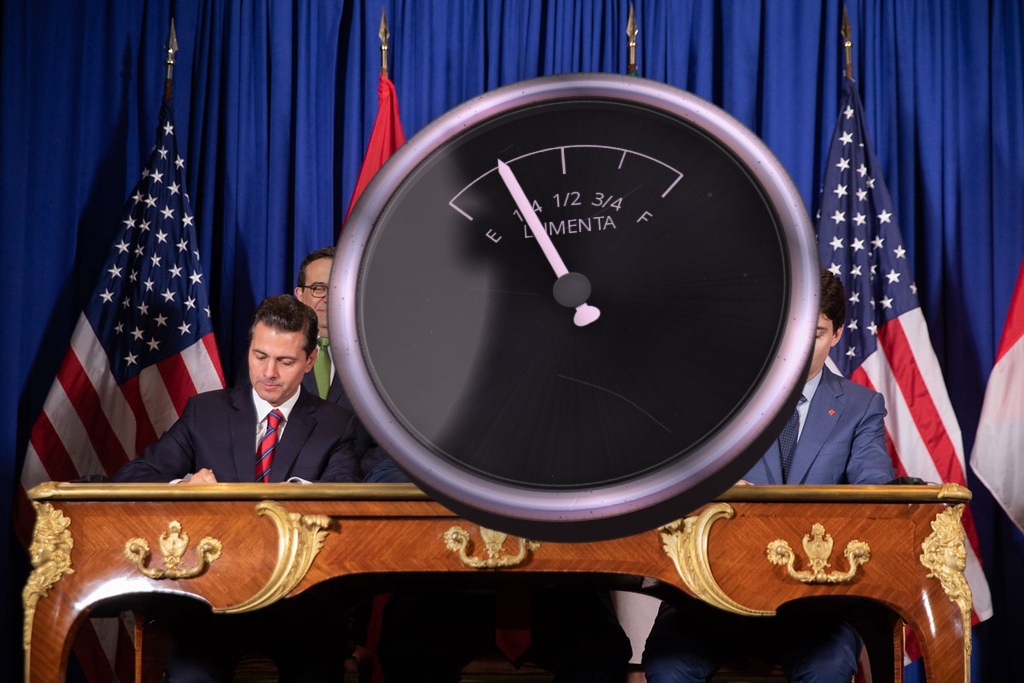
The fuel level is {"value": 0.25}
